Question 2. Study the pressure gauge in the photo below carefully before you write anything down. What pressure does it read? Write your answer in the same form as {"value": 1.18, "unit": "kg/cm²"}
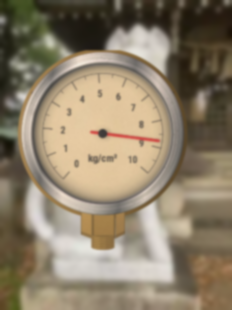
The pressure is {"value": 8.75, "unit": "kg/cm²"}
